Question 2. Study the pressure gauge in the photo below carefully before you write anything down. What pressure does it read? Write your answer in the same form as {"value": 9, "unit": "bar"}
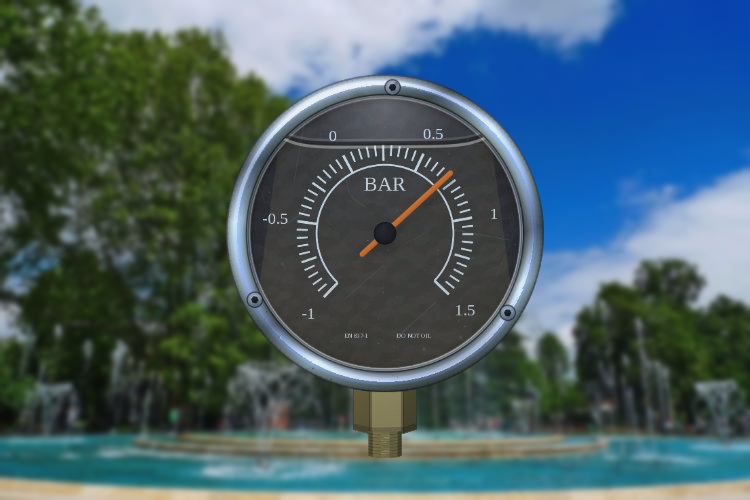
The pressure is {"value": 0.7, "unit": "bar"}
